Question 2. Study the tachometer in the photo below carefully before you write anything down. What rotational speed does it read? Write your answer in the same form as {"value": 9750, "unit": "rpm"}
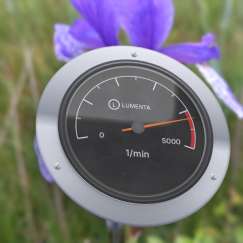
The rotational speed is {"value": 4250, "unit": "rpm"}
